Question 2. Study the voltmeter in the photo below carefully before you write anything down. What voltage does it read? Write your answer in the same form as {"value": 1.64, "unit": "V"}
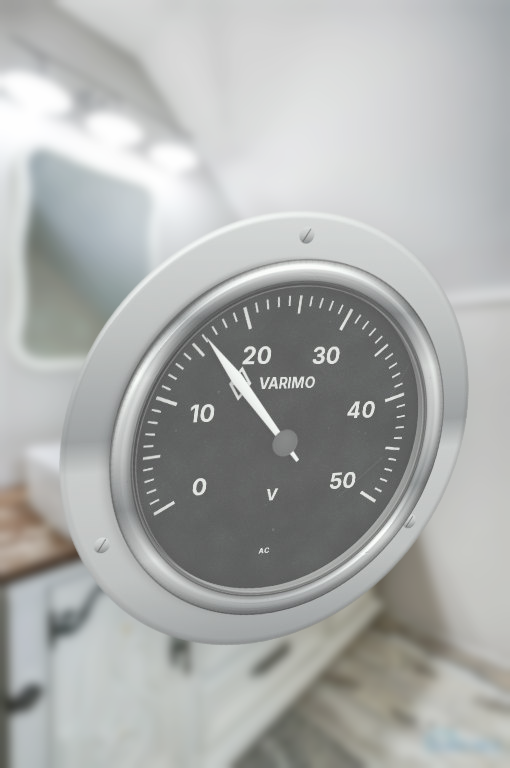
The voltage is {"value": 16, "unit": "V"}
